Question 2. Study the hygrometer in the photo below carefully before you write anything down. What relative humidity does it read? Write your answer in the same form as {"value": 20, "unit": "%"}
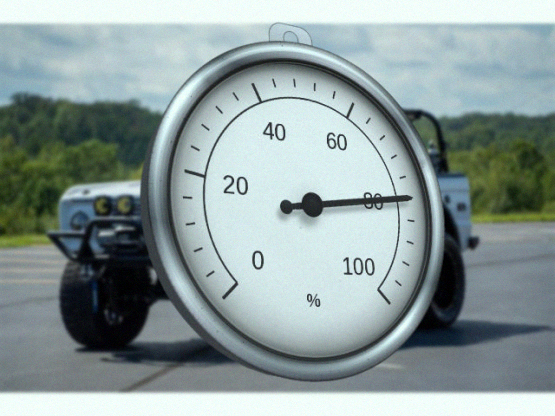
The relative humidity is {"value": 80, "unit": "%"}
